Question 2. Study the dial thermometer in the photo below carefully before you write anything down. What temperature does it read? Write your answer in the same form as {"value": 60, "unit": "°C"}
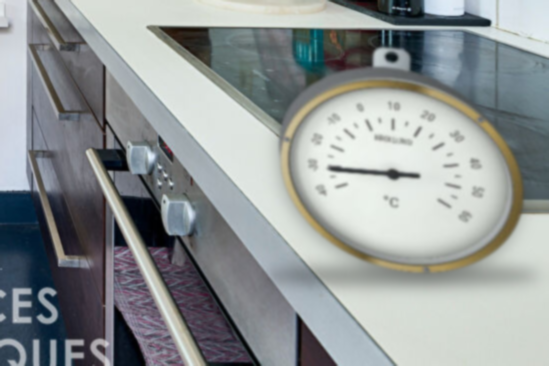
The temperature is {"value": -30, "unit": "°C"}
